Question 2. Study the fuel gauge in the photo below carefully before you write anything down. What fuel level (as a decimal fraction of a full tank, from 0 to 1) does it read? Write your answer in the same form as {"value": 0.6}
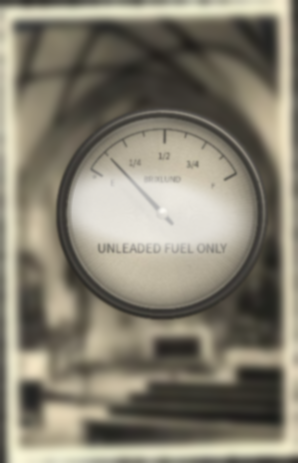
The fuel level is {"value": 0.125}
